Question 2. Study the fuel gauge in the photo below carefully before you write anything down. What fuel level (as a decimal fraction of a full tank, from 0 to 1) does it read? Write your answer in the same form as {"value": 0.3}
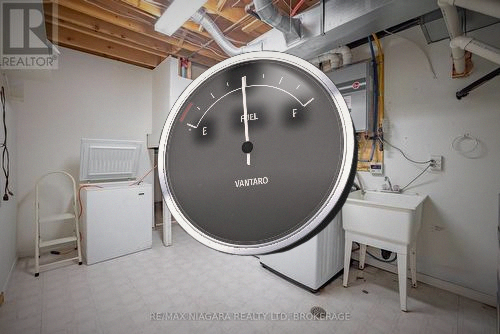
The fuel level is {"value": 0.5}
